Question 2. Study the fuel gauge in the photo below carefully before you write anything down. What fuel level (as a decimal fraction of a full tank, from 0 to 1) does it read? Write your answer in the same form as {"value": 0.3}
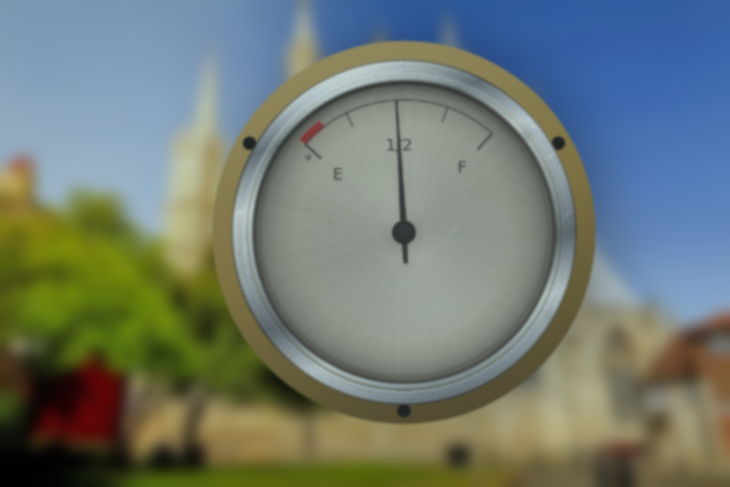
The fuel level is {"value": 0.5}
